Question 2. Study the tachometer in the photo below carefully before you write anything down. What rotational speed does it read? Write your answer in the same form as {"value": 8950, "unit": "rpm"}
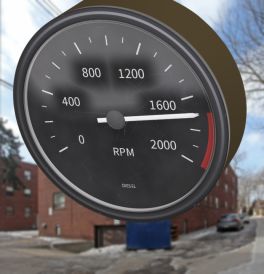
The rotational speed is {"value": 1700, "unit": "rpm"}
